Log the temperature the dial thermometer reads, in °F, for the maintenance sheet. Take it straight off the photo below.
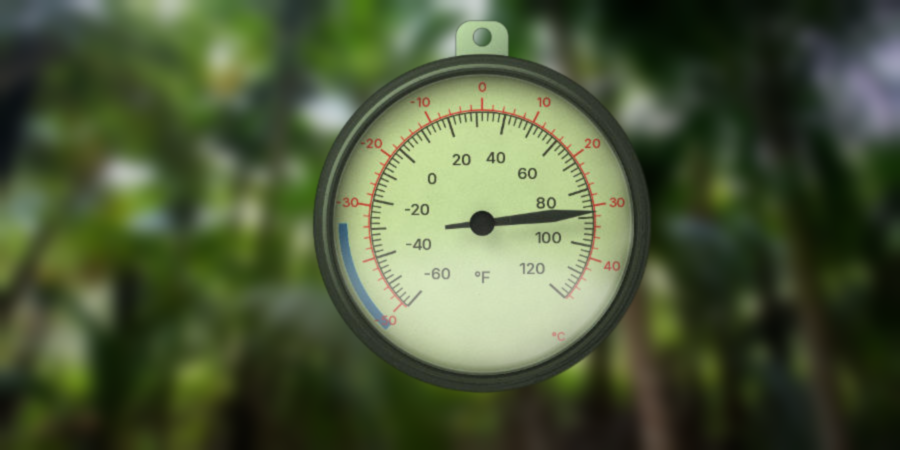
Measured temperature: 88 °F
